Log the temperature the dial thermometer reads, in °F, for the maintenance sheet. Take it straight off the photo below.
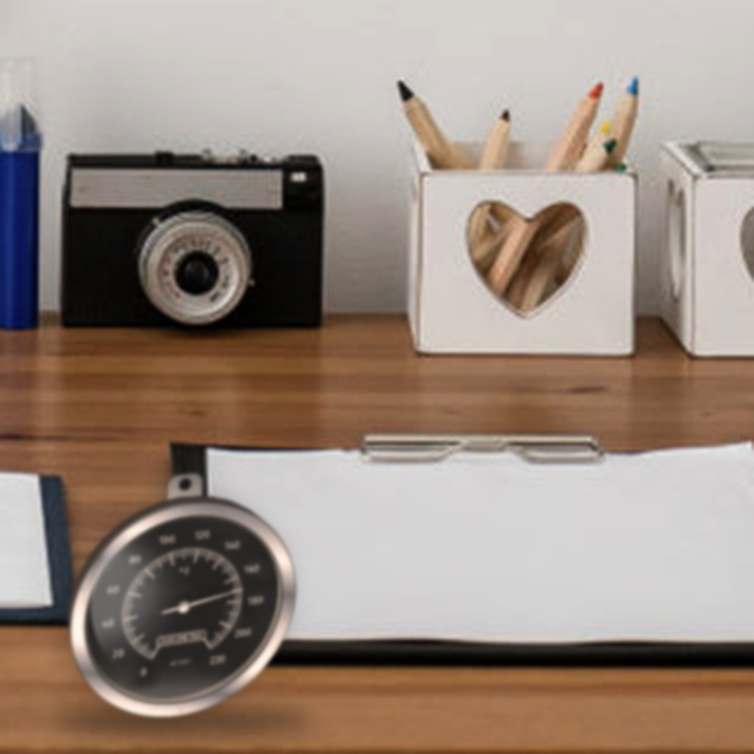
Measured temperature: 170 °F
